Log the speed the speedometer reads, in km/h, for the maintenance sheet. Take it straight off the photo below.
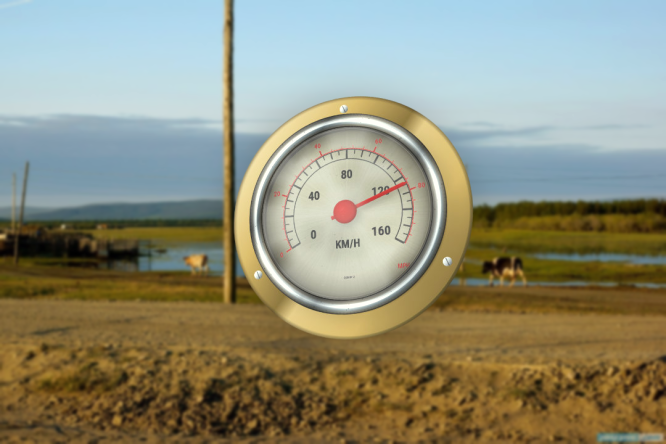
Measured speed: 125 km/h
